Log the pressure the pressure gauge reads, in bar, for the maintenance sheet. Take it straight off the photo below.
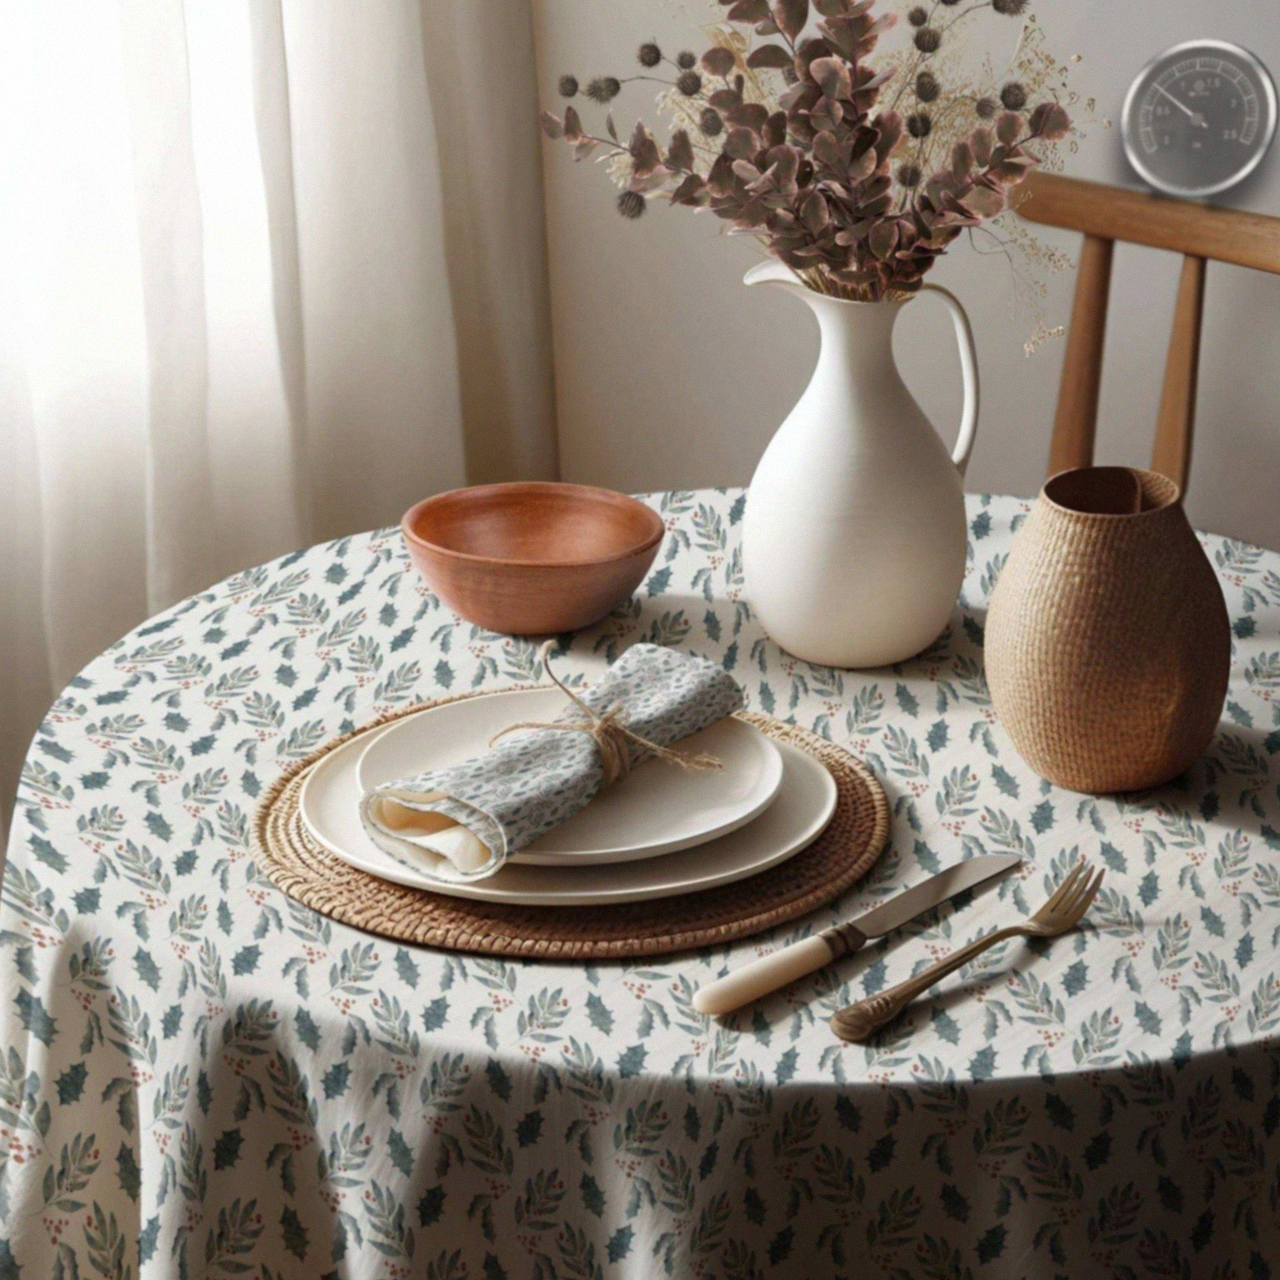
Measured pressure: 0.75 bar
